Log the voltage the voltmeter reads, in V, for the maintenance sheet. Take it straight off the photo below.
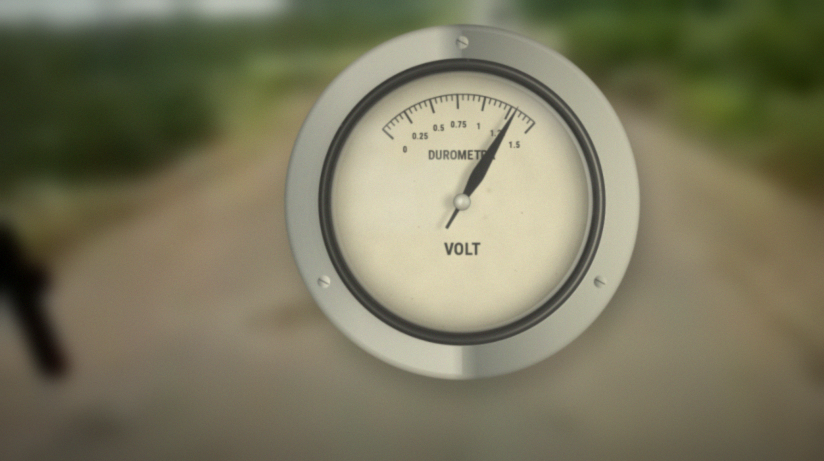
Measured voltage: 1.3 V
